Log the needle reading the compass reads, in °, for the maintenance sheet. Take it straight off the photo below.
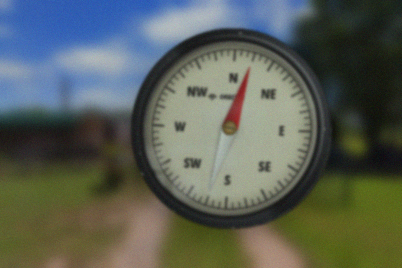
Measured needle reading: 15 °
